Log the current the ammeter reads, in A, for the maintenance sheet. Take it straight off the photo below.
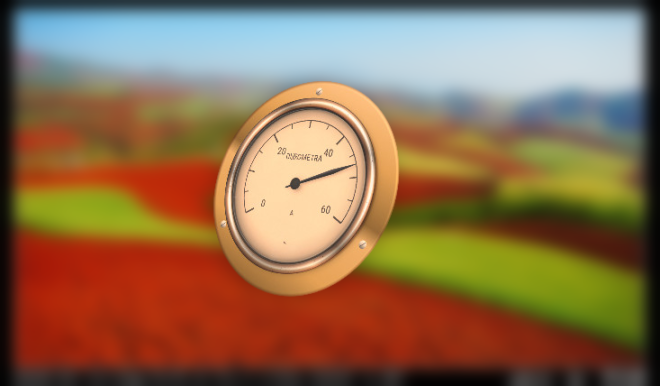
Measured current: 47.5 A
